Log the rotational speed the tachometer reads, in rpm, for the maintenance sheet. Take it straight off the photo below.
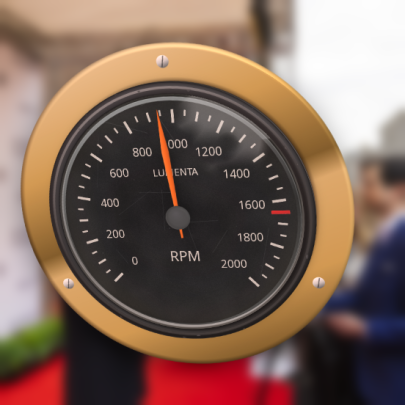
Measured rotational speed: 950 rpm
